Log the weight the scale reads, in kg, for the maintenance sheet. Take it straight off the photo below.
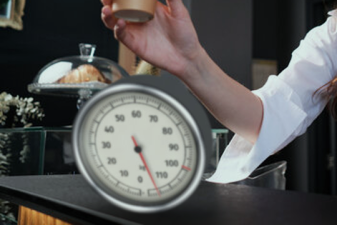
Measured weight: 115 kg
